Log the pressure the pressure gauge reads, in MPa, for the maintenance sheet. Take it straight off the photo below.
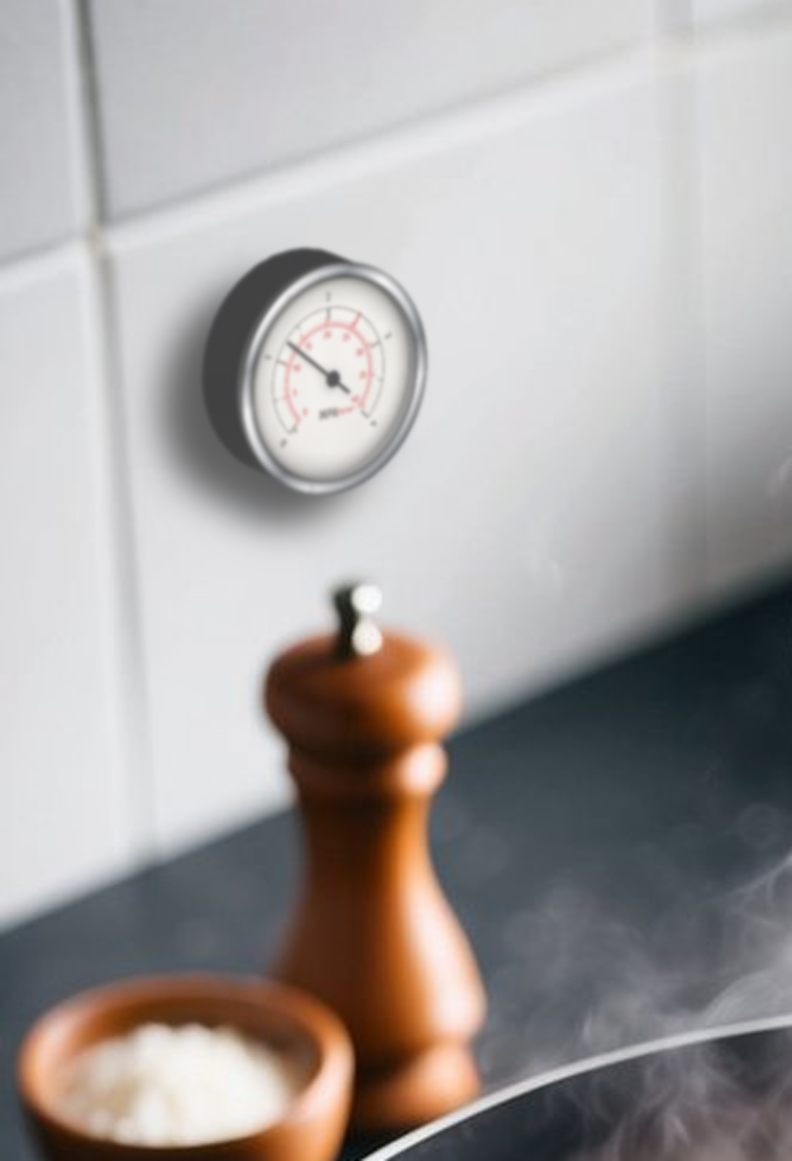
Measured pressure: 1.25 MPa
